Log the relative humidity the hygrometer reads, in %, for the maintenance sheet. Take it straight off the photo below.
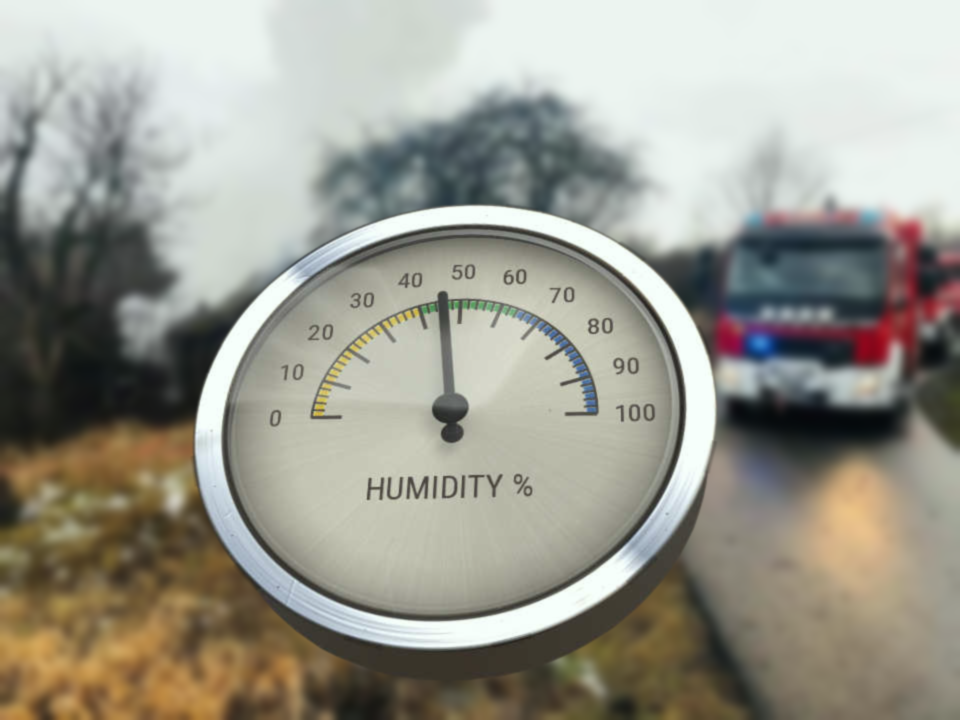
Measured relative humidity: 46 %
